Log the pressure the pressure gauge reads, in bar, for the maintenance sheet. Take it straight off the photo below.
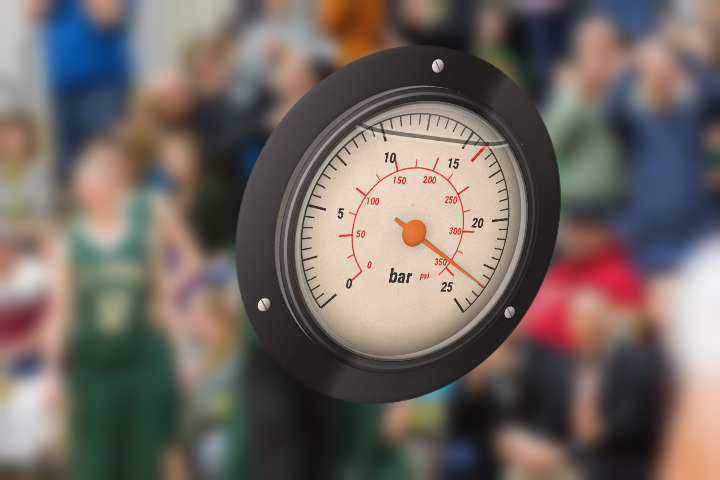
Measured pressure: 23.5 bar
